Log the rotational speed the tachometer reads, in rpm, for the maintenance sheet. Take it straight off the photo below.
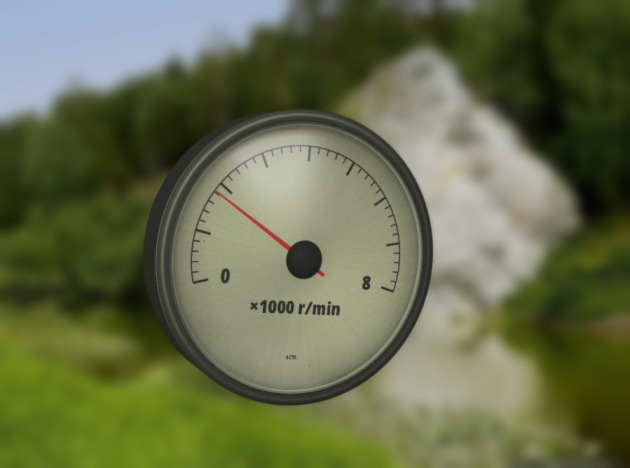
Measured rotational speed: 1800 rpm
